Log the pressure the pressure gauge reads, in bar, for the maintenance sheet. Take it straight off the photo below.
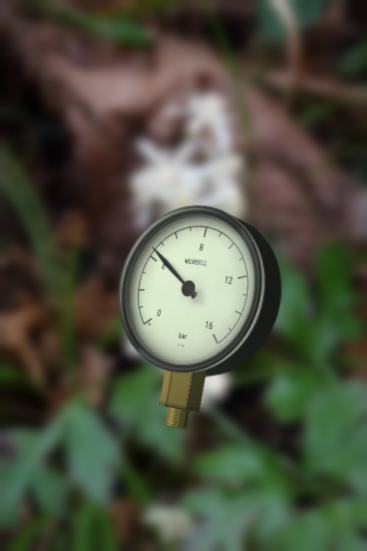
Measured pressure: 4.5 bar
